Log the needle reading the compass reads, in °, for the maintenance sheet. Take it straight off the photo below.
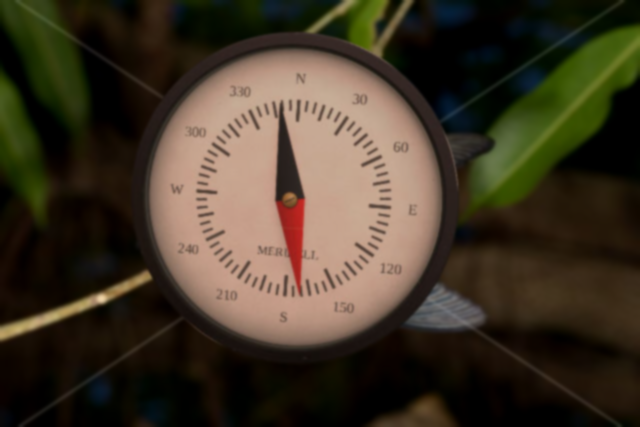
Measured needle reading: 170 °
